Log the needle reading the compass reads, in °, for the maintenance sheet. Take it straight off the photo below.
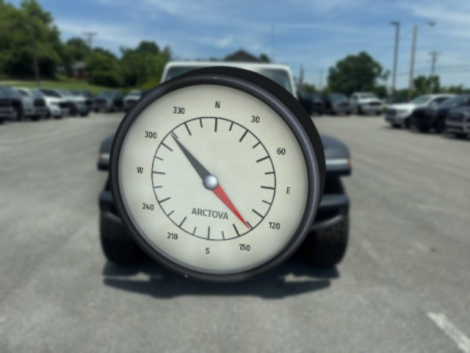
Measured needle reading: 135 °
